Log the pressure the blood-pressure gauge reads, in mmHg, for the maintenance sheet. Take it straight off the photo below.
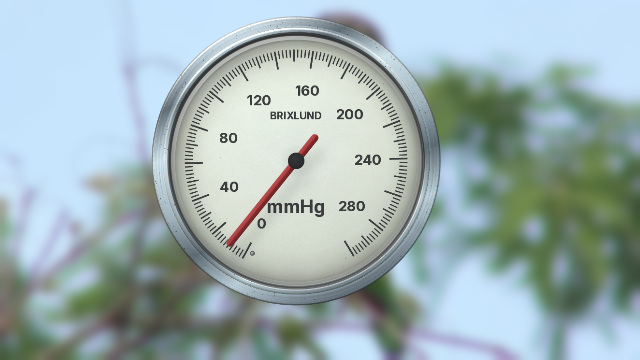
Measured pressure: 10 mmHg
